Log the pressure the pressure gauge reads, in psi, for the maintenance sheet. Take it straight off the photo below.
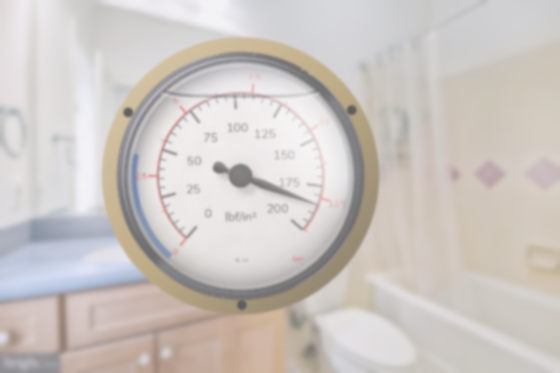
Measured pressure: 185 psi
